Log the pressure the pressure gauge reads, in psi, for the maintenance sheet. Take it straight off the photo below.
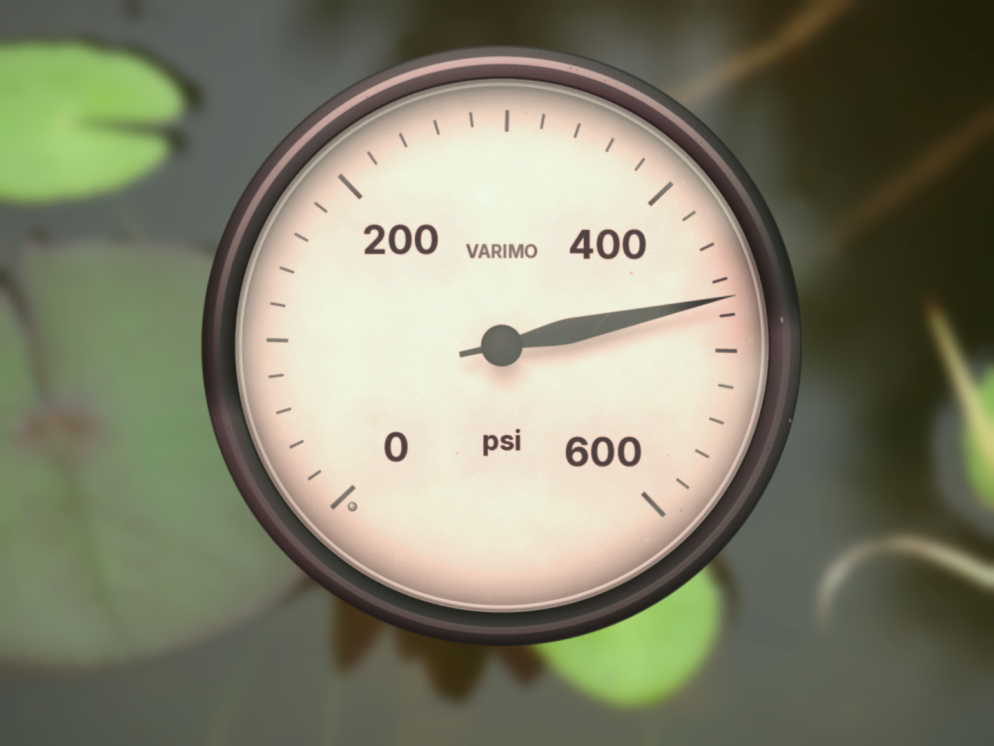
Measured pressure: 470 psi
